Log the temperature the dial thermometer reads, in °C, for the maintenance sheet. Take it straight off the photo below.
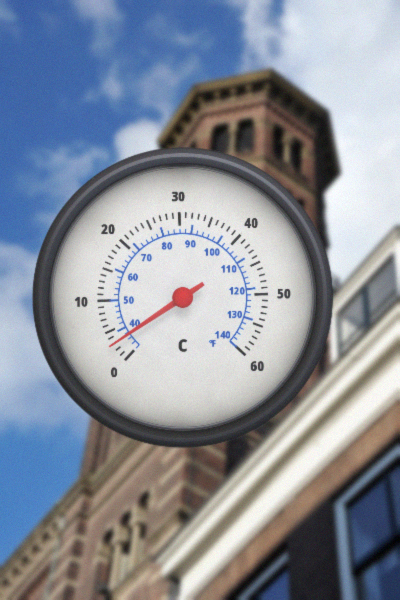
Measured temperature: 3 °C
